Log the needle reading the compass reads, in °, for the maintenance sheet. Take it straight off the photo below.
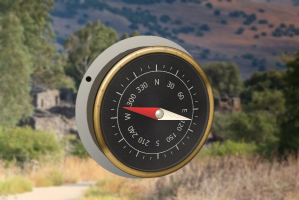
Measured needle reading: 285 °
